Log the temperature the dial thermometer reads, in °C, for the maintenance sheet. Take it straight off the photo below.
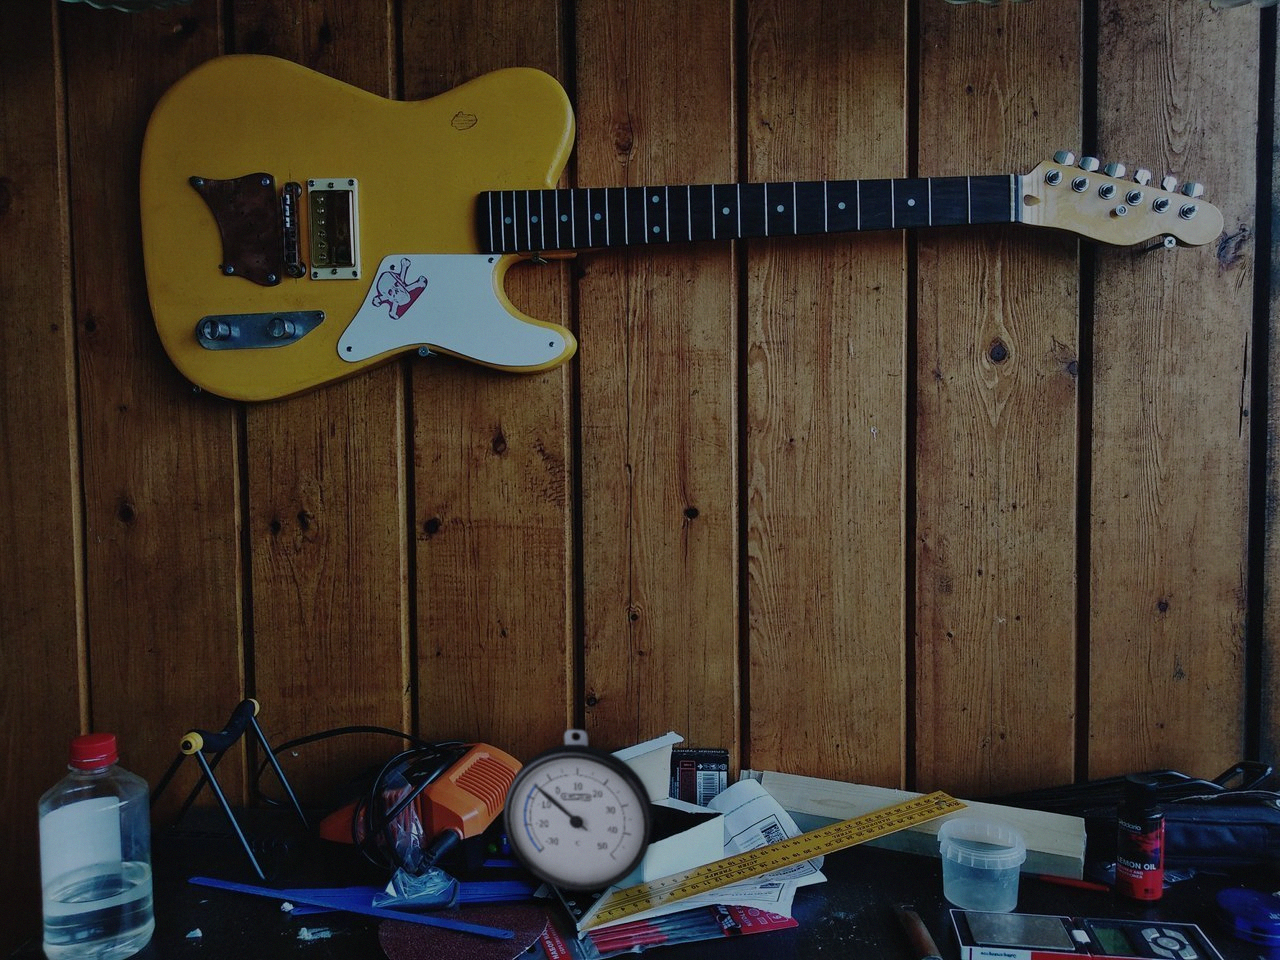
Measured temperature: -5 °C
